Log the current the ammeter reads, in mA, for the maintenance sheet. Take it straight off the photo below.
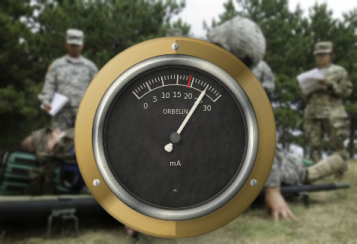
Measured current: 25 mA
